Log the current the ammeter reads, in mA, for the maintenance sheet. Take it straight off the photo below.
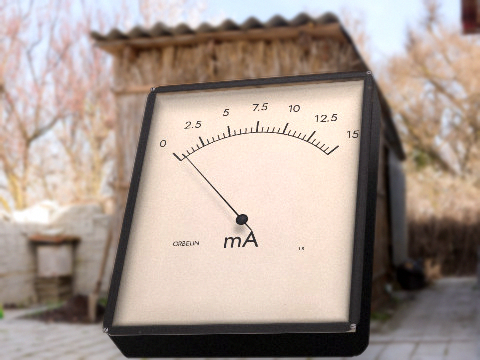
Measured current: 0.5 mA
